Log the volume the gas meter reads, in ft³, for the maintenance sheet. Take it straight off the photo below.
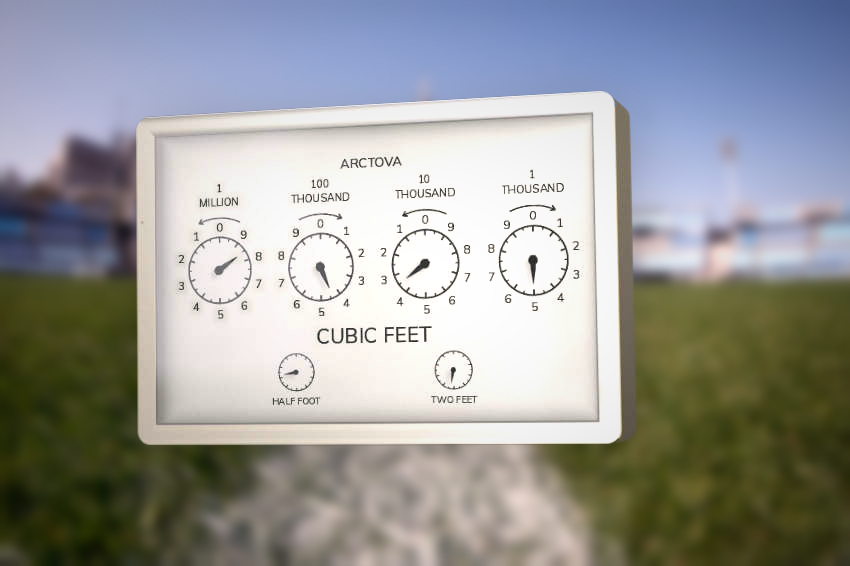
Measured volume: 843500 ft³
